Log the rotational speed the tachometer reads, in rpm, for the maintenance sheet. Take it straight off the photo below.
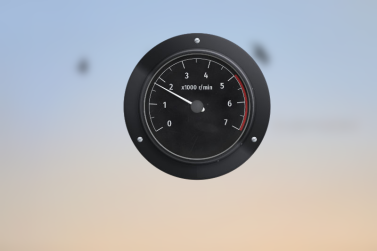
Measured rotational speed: 1750 rpm
